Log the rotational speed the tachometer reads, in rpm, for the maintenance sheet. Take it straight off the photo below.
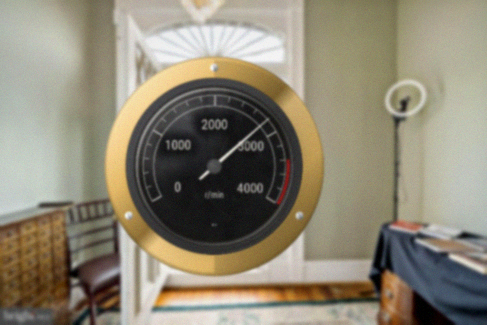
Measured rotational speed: 2800 rpm
